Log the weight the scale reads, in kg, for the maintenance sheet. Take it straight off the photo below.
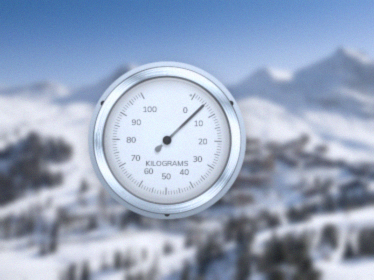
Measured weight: 5 kg
